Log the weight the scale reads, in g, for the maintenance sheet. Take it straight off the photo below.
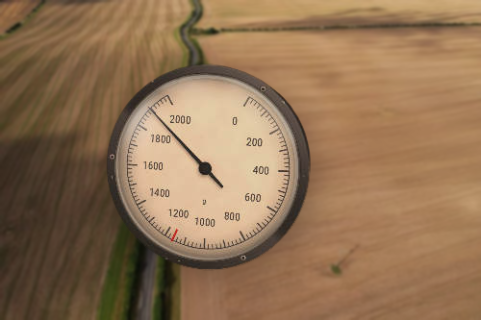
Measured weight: 1900 g
